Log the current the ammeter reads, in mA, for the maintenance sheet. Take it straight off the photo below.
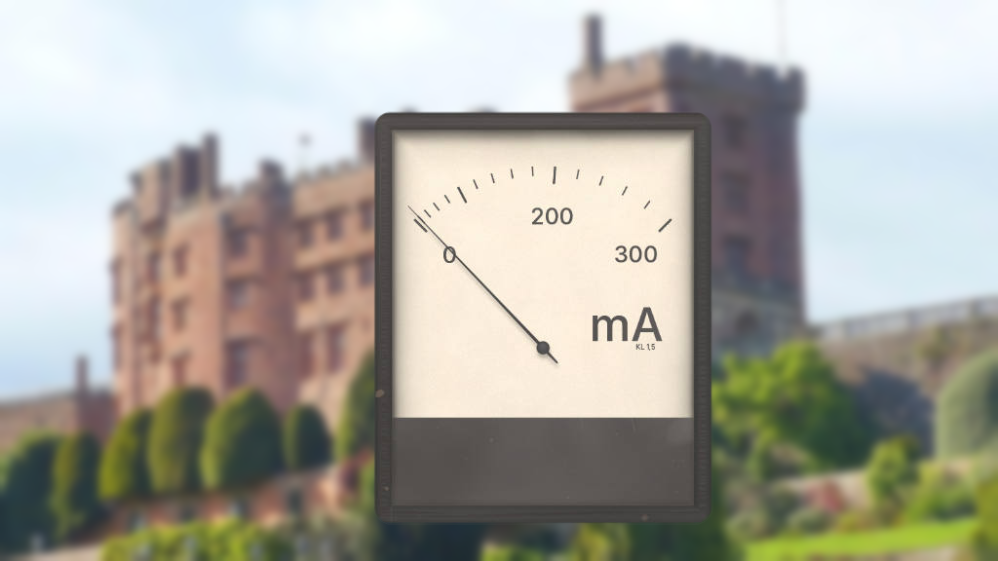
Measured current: 20 mA
